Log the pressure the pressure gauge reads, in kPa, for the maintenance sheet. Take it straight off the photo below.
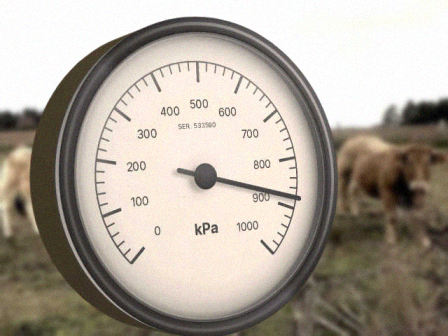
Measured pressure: 880 kPa
